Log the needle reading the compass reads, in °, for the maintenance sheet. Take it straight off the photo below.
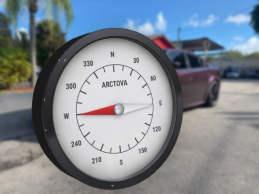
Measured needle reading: 270 °
